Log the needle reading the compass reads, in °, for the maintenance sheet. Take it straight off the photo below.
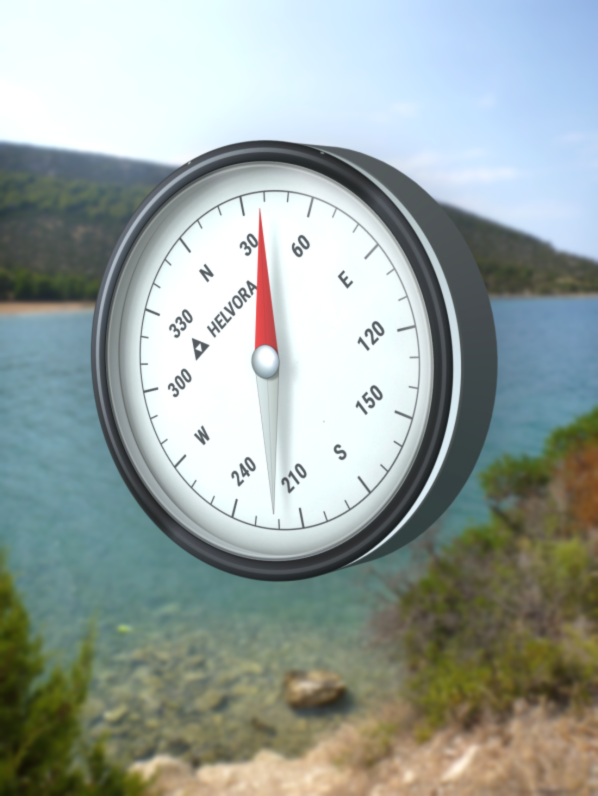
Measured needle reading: 40 °
